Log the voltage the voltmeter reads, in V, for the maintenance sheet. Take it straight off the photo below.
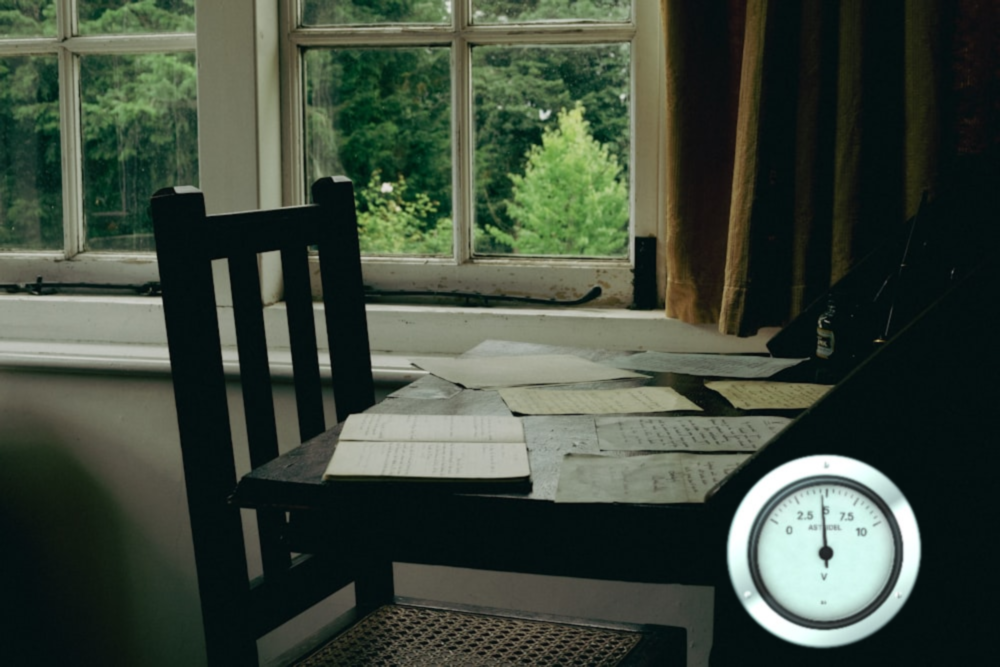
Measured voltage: 4.5 V
